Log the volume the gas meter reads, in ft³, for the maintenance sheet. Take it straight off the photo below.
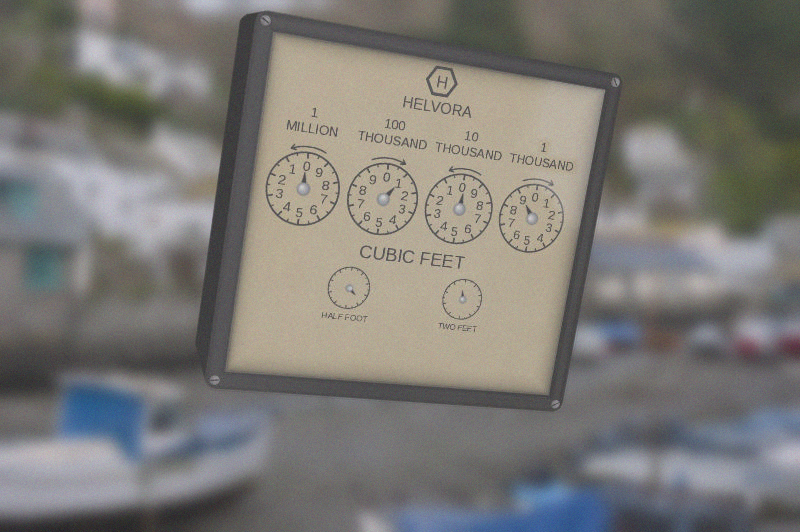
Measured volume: 9900 ft³
